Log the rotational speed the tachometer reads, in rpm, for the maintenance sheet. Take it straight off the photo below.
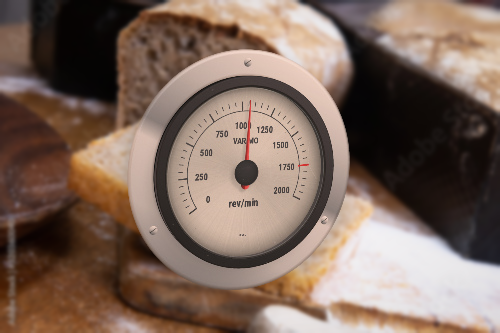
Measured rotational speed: 1050 rpm
